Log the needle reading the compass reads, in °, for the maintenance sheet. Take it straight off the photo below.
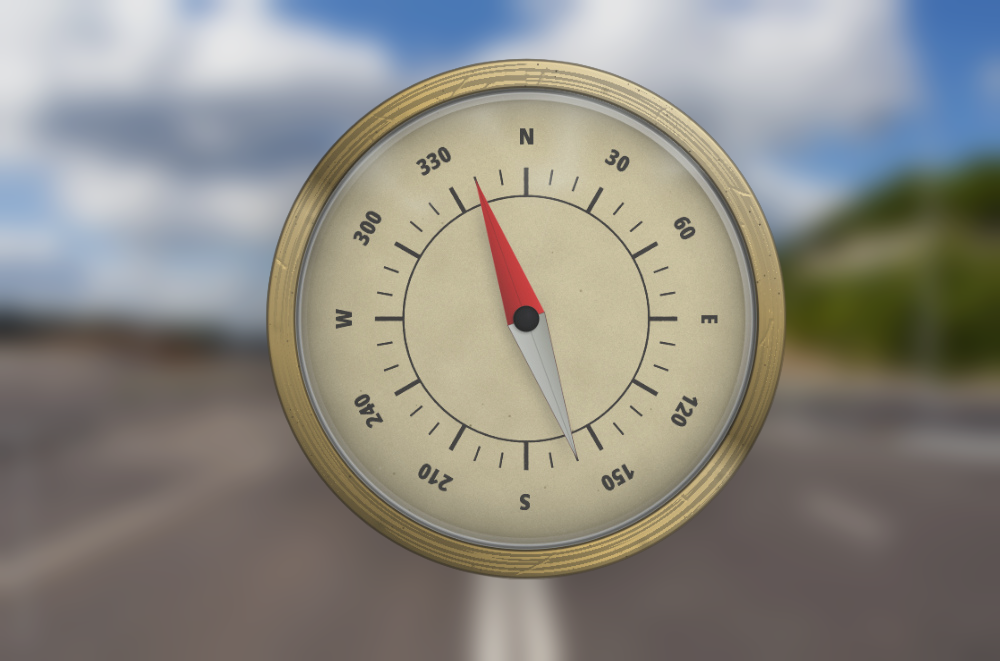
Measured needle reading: 340 °
